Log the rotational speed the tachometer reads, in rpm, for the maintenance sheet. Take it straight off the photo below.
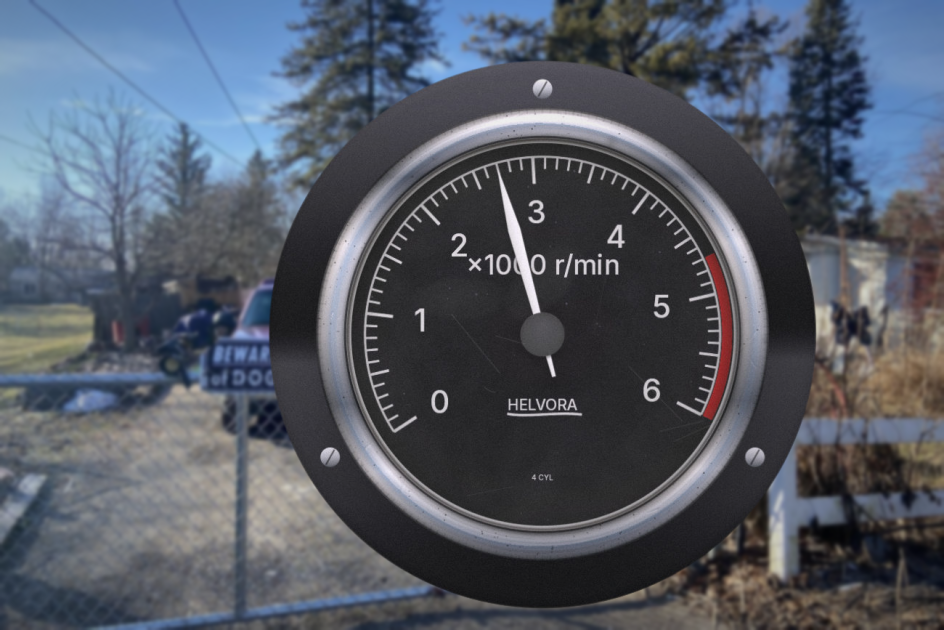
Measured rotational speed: 2700 rpm
